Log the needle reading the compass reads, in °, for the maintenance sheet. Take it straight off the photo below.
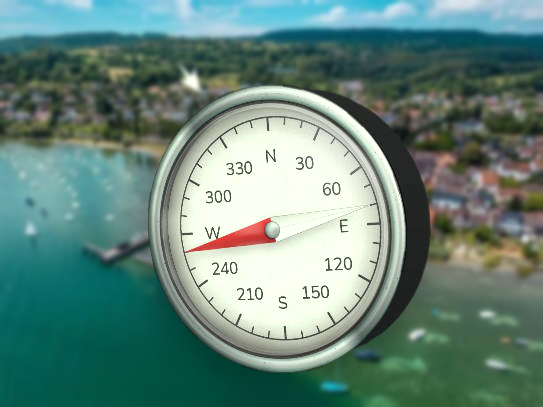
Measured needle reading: 260 °
